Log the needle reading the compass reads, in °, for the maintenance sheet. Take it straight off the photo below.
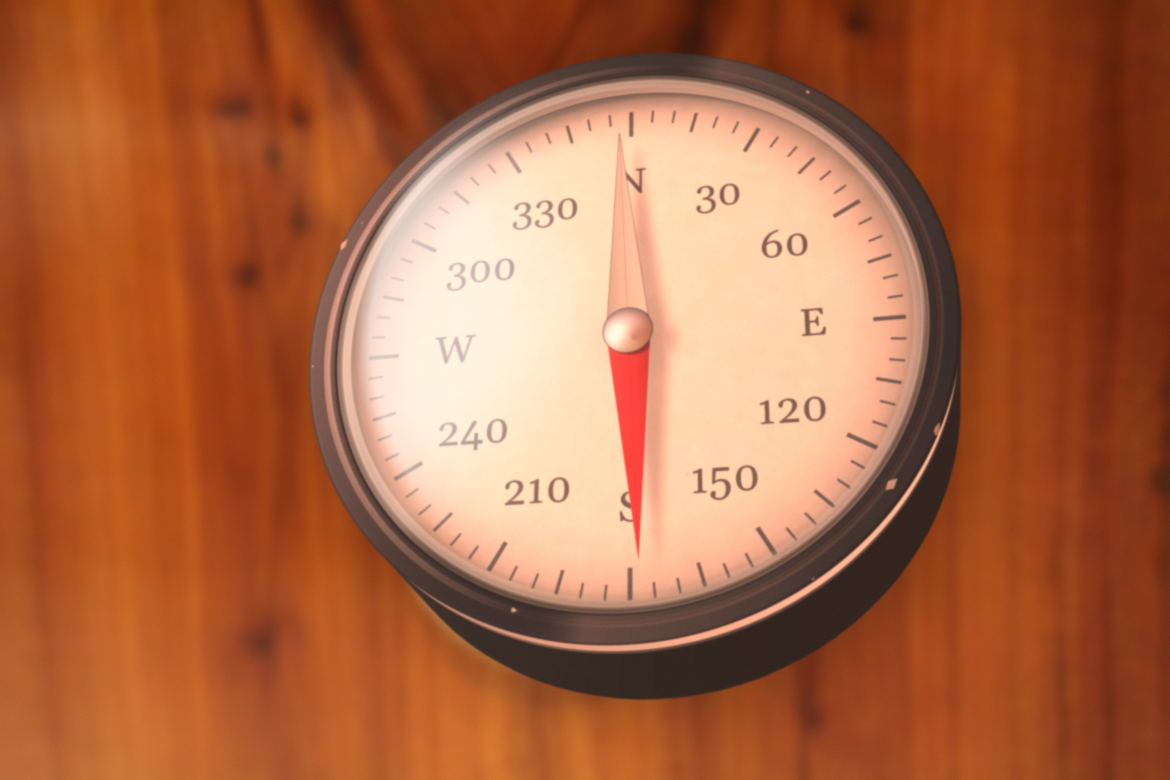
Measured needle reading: 177.5 °
